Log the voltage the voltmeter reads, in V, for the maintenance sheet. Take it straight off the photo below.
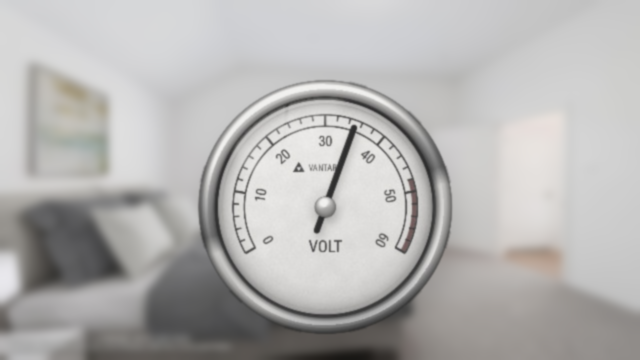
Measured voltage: 35 V
